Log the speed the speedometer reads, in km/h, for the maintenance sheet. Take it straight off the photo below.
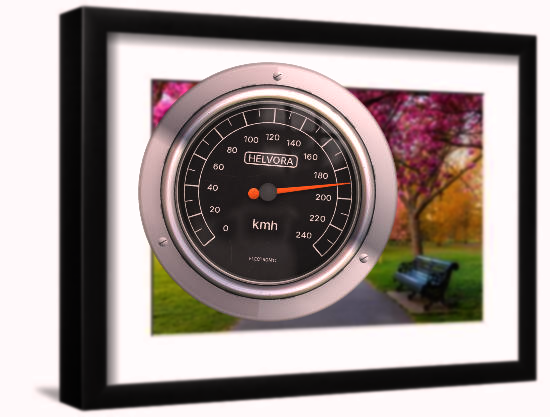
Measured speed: 190 km/h
